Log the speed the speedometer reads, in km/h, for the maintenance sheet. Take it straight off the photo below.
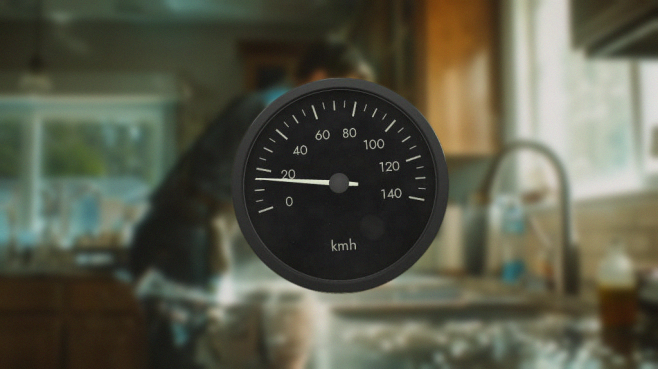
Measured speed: 15 km/h
